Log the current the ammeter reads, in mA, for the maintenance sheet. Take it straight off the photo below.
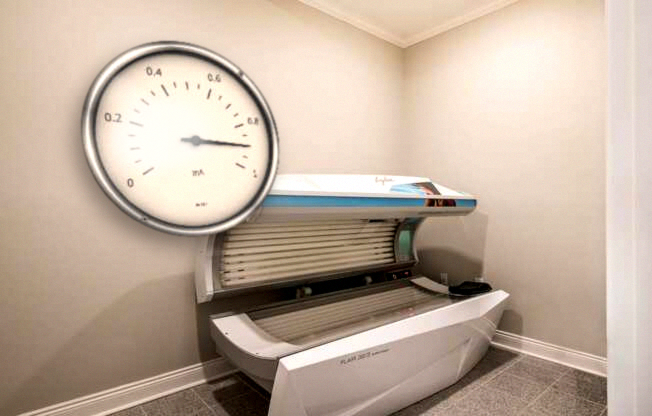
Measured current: 0.9 mA
